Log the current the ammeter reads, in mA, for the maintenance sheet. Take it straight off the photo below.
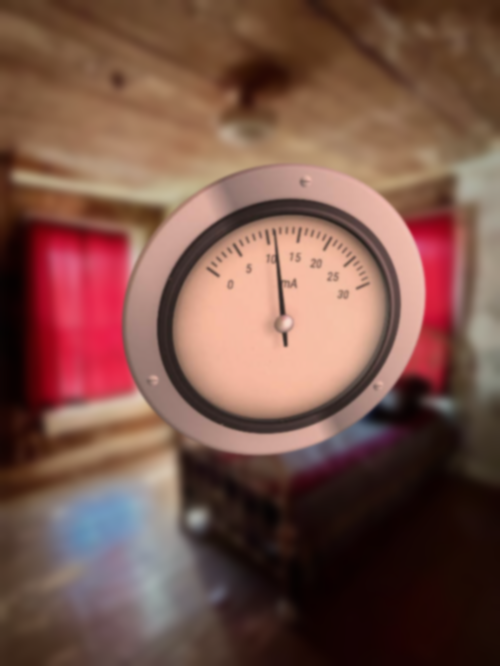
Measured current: 11 mA
